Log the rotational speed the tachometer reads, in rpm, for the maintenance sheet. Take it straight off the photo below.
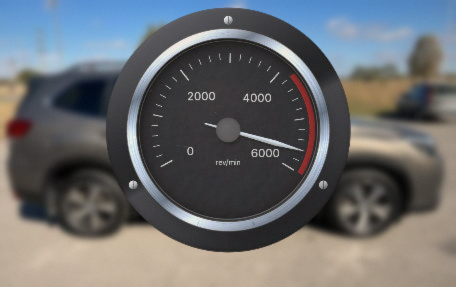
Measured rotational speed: 5600 rpm
